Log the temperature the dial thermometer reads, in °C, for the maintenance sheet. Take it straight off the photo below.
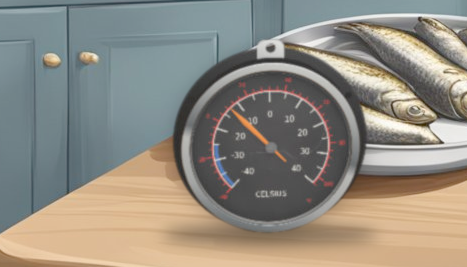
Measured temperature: -12.5 °C
